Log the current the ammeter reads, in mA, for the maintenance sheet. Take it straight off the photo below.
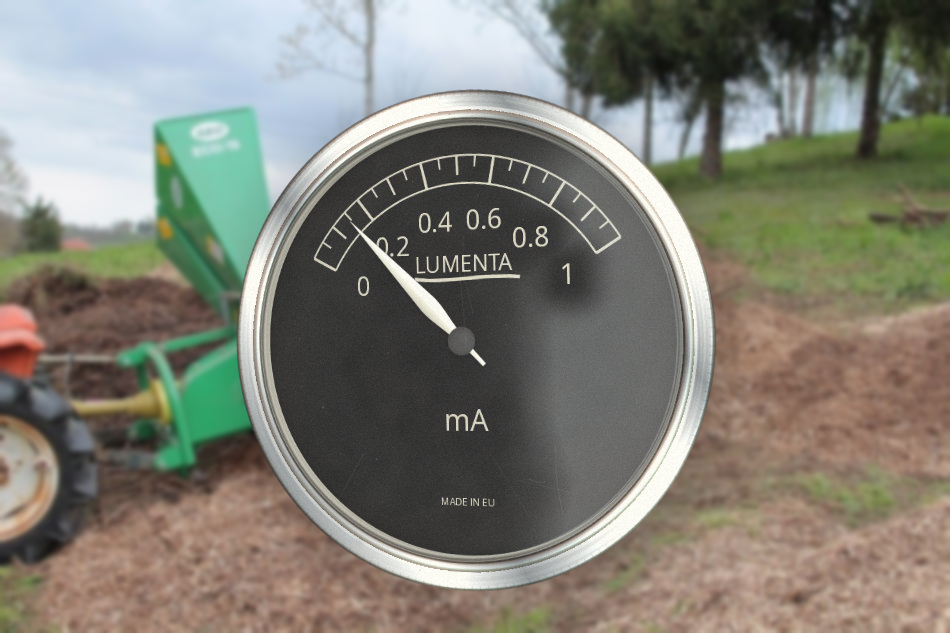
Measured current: 0.15 mA
